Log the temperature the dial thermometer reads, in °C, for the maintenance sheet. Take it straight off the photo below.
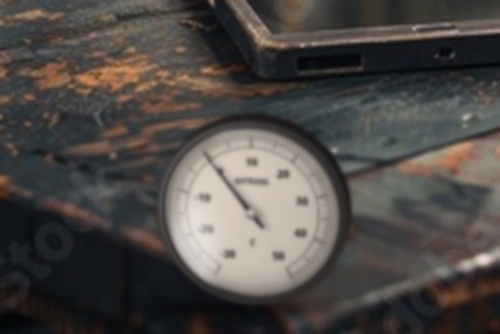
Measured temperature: 0 °C
